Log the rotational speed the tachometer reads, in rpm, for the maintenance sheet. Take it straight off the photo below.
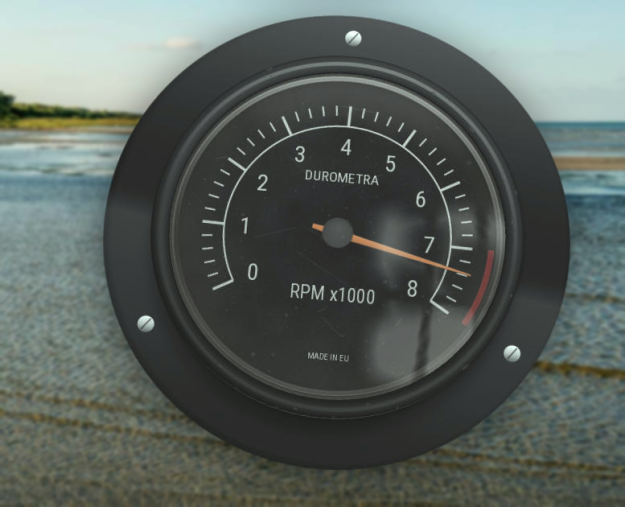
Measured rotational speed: 7400 rpm
